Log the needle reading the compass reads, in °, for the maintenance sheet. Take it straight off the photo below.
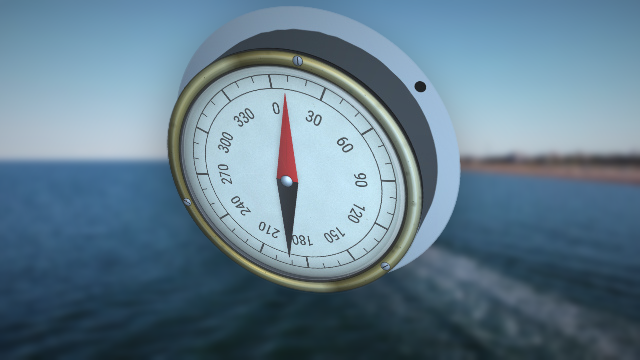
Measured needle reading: 10 °
